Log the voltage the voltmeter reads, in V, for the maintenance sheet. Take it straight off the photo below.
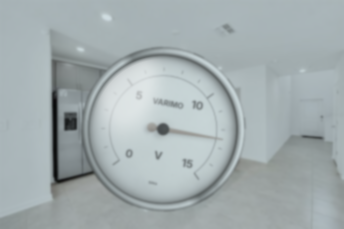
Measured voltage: 12.5 V
